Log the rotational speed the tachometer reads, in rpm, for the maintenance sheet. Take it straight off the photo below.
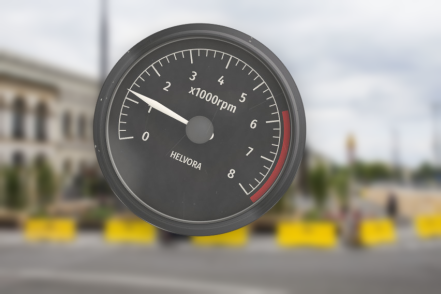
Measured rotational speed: 1200 rpm
